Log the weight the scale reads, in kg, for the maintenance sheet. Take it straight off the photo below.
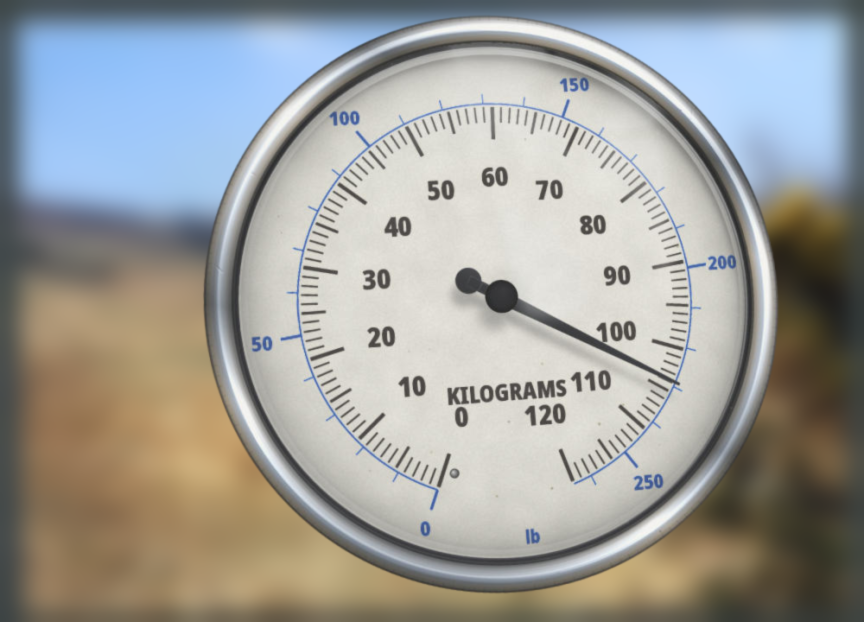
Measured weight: 104 kg
